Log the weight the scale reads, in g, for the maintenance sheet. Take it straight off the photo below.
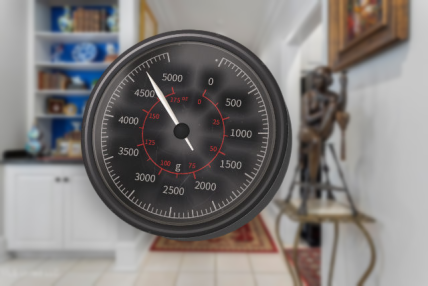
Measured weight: 4700 g
